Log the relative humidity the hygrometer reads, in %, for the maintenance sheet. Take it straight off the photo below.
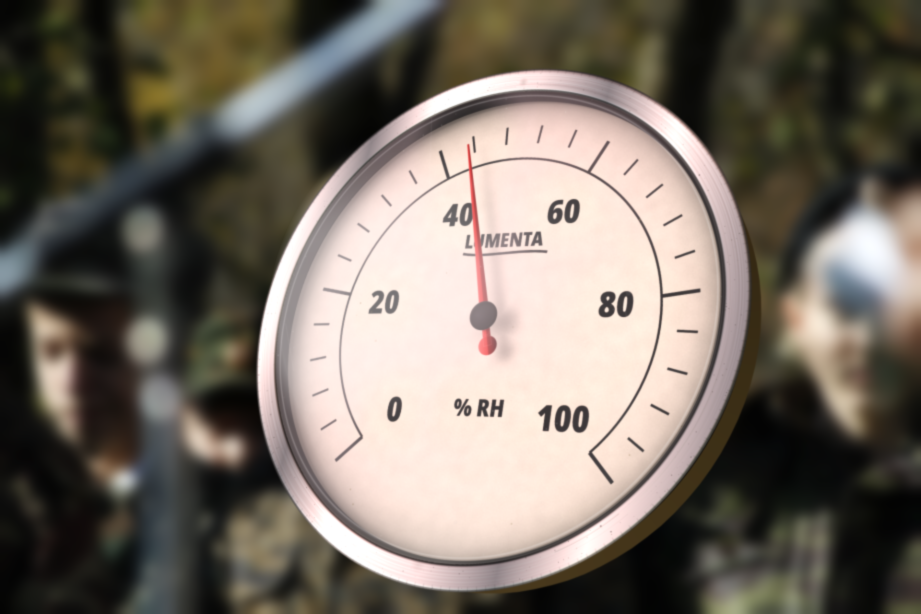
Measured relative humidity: 44 %
